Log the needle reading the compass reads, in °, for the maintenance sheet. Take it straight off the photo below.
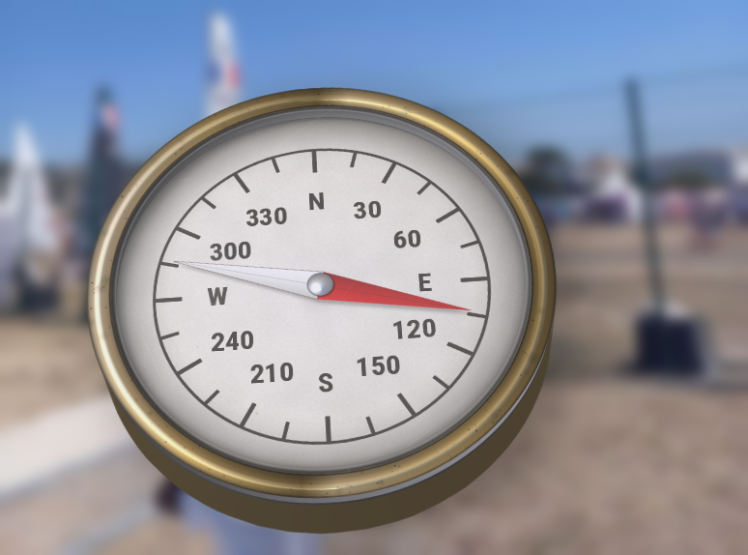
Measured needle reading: 105 °
